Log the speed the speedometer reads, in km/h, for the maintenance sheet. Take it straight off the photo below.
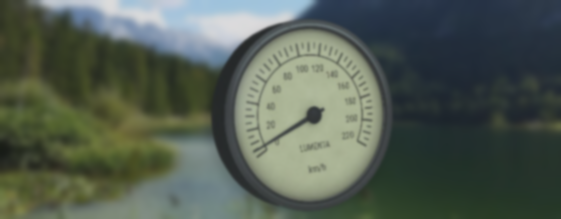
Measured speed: 5 km/h
